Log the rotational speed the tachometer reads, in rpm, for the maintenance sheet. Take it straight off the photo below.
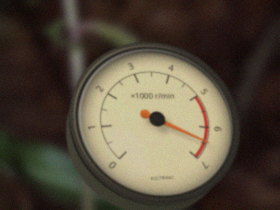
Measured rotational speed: 6500 rpm
